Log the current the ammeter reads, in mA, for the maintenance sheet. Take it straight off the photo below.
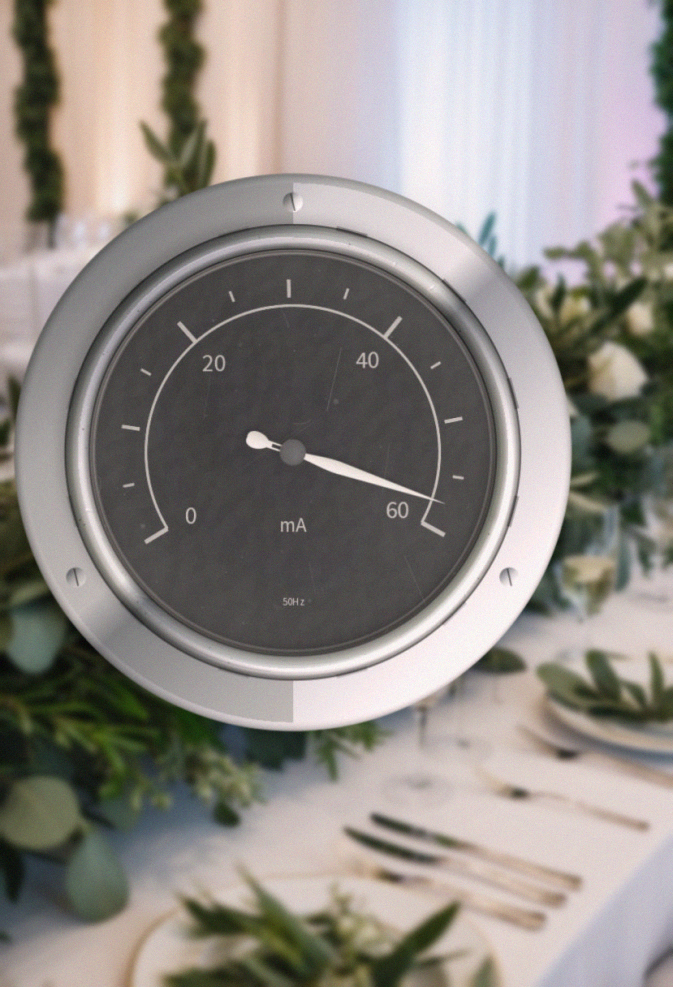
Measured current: 57.5 mA
